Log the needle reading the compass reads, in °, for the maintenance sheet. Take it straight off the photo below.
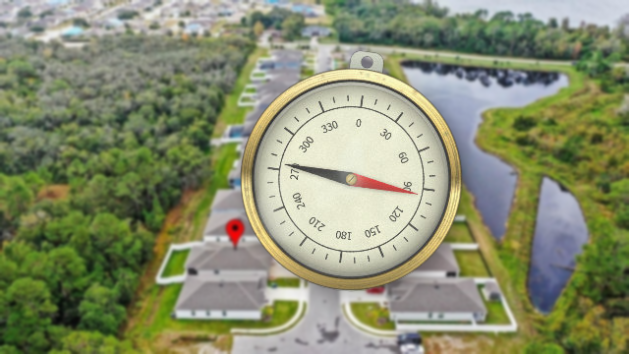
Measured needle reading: 95 °
